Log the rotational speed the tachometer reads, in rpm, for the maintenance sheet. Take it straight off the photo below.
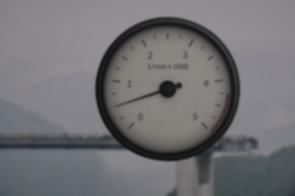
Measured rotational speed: 500 rpm
